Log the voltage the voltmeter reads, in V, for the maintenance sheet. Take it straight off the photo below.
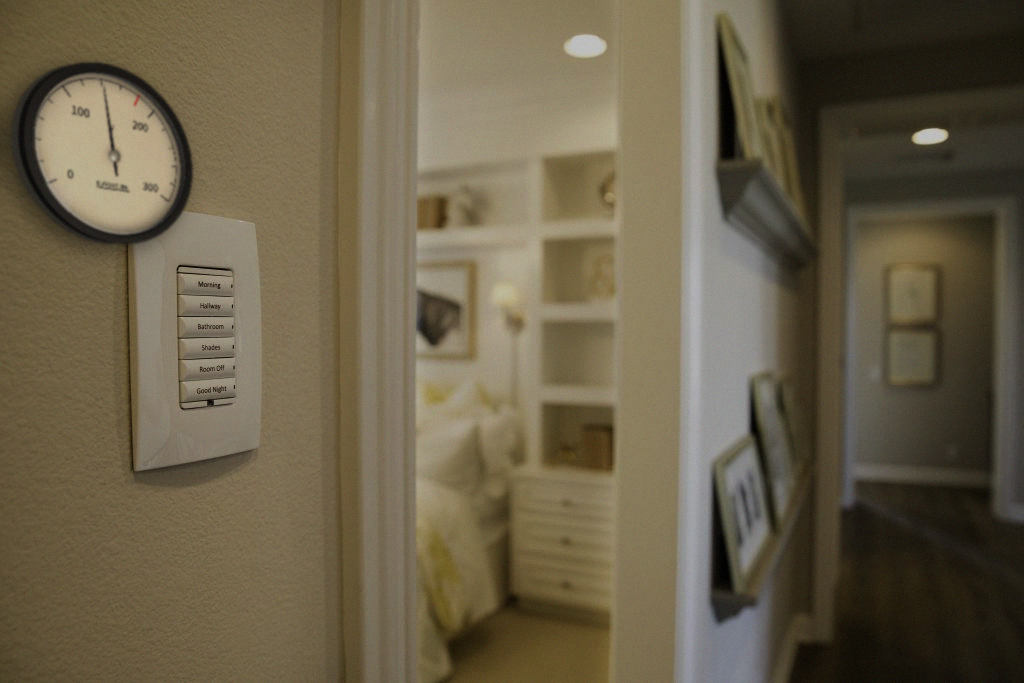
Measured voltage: 140 V
